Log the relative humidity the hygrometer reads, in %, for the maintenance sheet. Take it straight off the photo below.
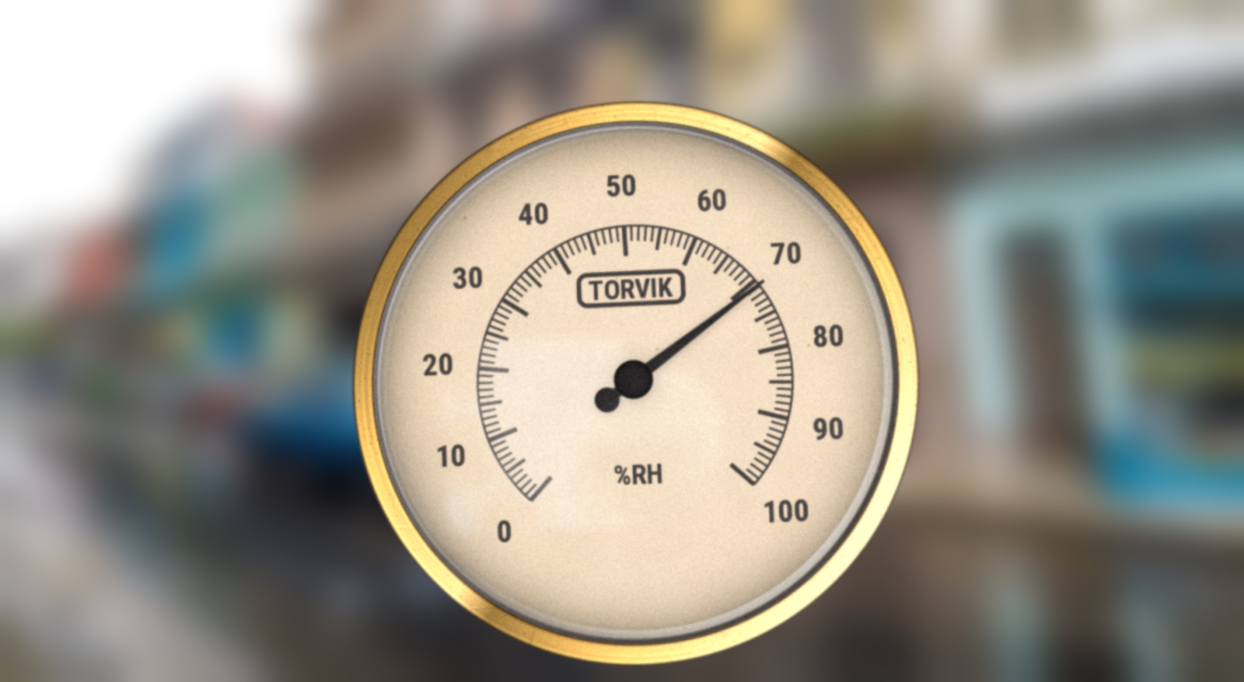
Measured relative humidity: 71 %
